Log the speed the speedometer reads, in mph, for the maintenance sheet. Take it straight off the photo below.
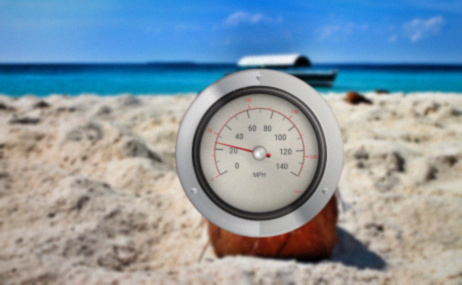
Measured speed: 25 mph
